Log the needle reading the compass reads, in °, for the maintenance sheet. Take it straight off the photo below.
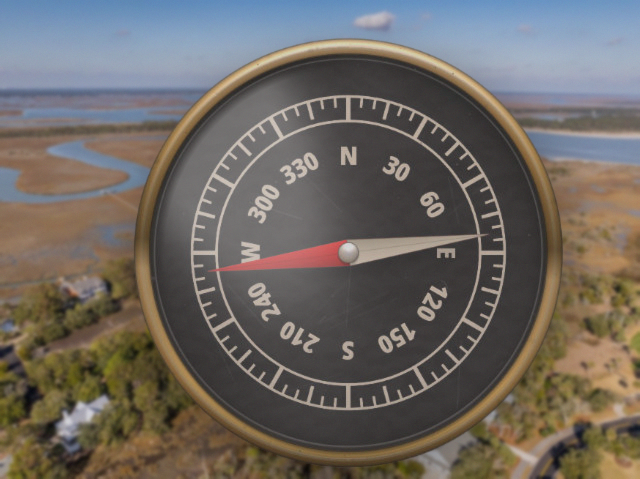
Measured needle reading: 262.5 °
